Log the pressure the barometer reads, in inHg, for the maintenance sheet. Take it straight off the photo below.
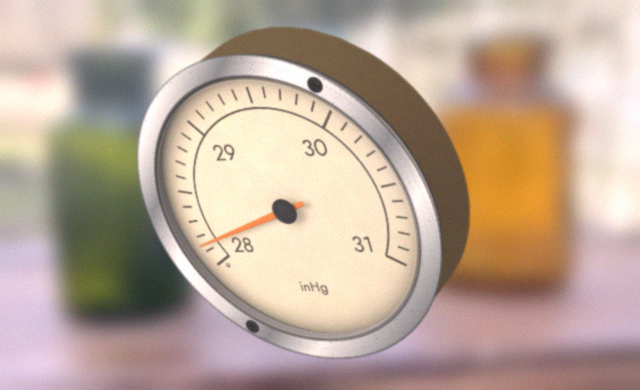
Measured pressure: 28.15 inHg
